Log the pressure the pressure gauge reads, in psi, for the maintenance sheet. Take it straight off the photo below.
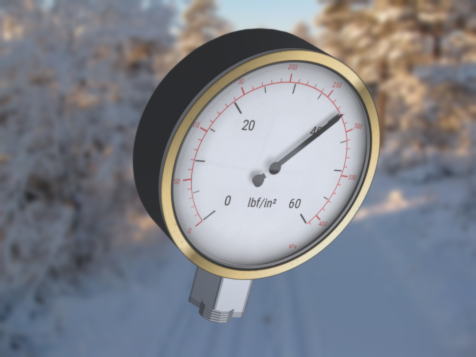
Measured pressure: 40 psi
